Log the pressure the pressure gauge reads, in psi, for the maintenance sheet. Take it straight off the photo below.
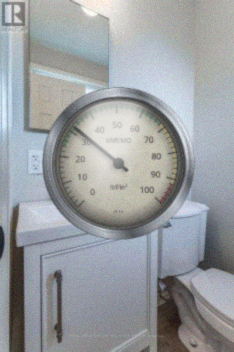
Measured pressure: 32 psi
